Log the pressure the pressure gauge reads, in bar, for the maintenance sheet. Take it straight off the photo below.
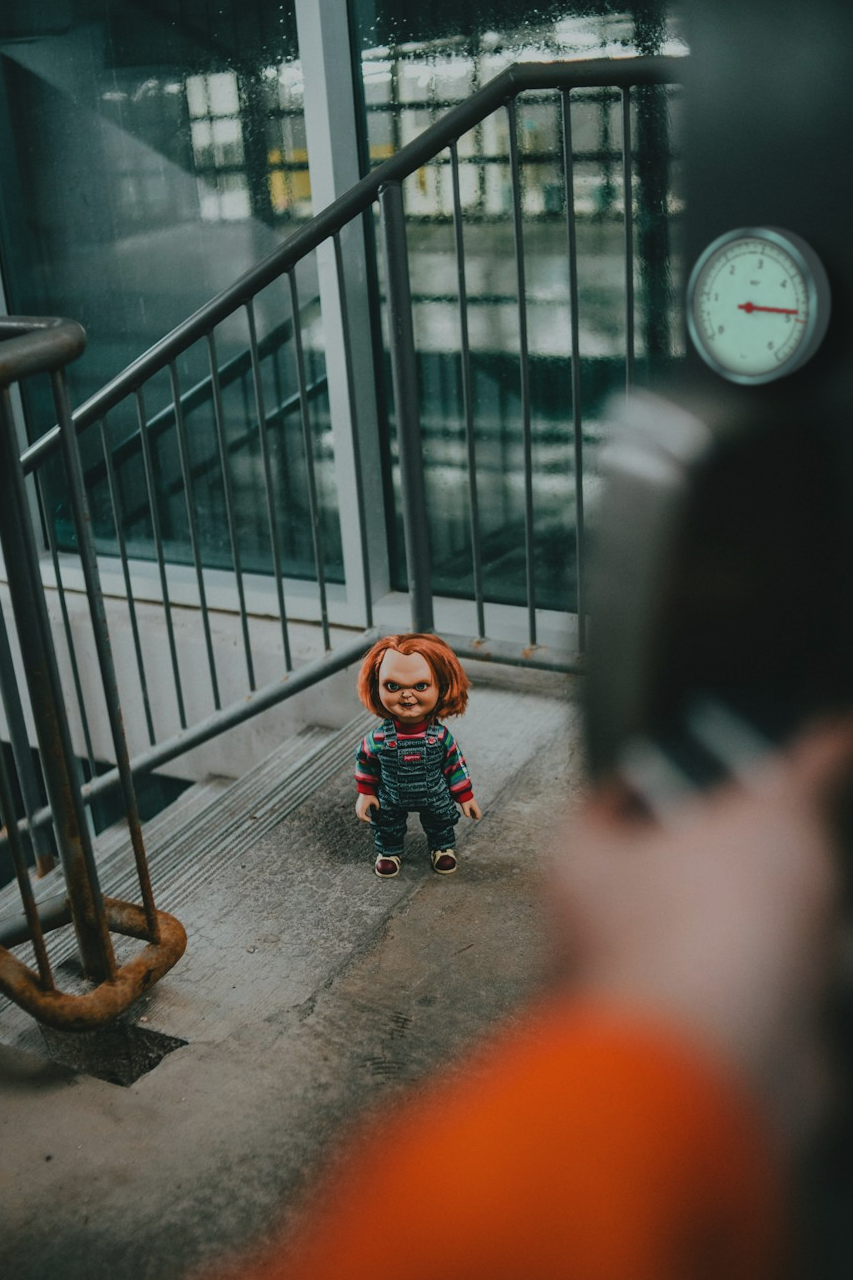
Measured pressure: 4.8 bar
